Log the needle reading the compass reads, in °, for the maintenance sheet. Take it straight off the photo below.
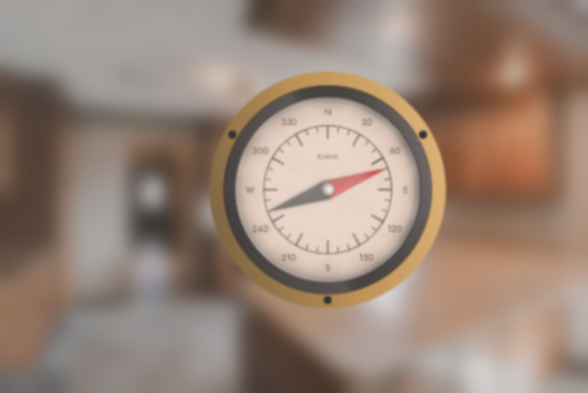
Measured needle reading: 70 °
